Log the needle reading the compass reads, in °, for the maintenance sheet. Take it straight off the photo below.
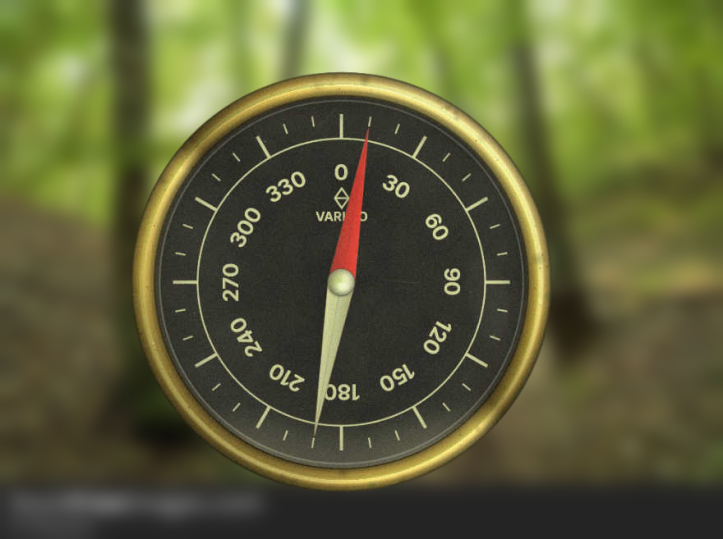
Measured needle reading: 10 °
